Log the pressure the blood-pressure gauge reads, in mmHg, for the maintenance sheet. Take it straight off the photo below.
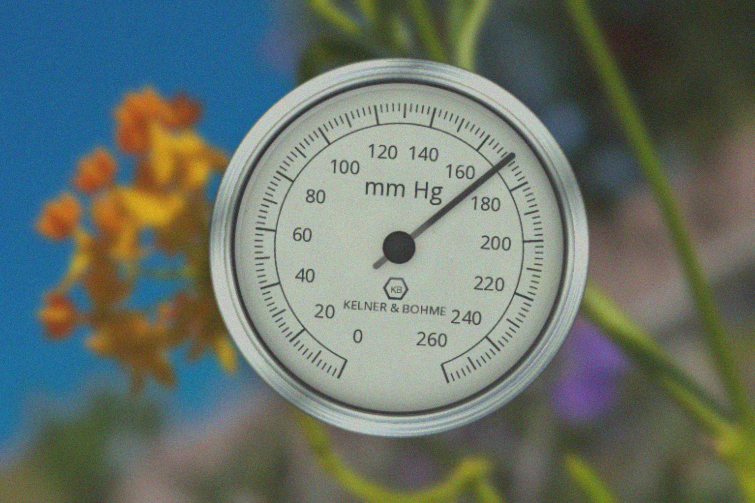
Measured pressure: 170 mmHg
